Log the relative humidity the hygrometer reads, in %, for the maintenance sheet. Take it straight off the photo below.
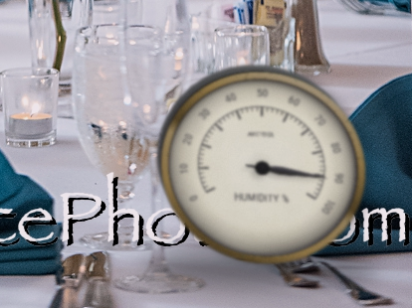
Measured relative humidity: 90 %
